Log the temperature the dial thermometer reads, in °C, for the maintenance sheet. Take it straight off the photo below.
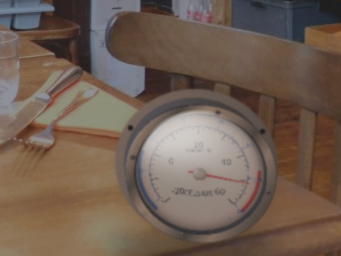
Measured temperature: 50 °C
